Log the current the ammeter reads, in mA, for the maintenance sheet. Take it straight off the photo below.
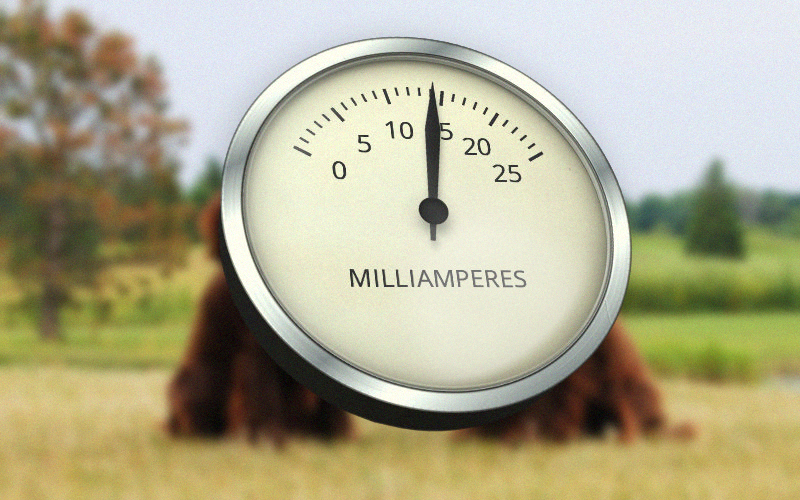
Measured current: 14 mA
